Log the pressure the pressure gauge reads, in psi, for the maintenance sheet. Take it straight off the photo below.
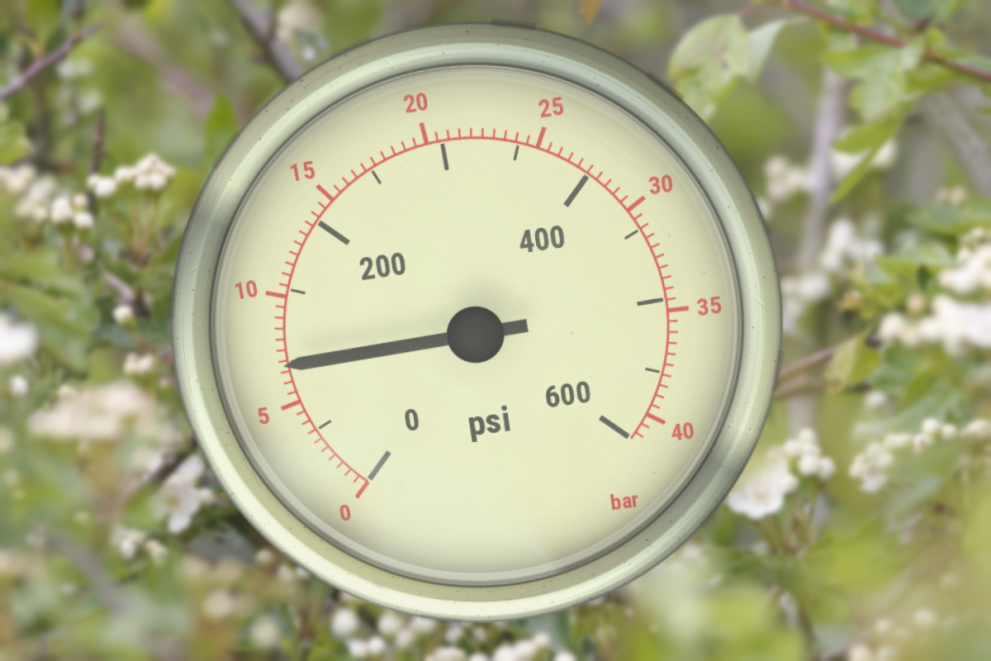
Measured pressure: 100 psi
